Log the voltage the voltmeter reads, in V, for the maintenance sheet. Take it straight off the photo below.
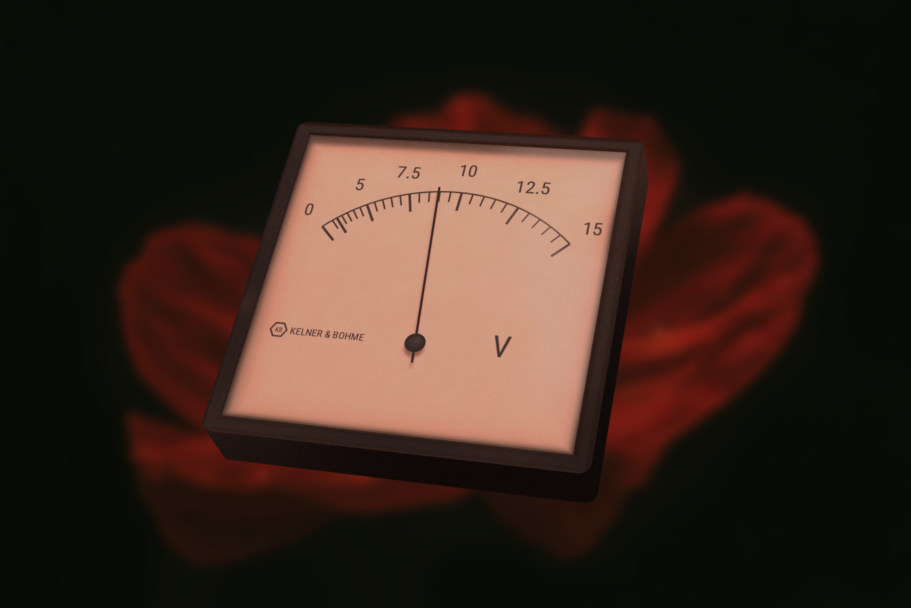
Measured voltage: 9 V
